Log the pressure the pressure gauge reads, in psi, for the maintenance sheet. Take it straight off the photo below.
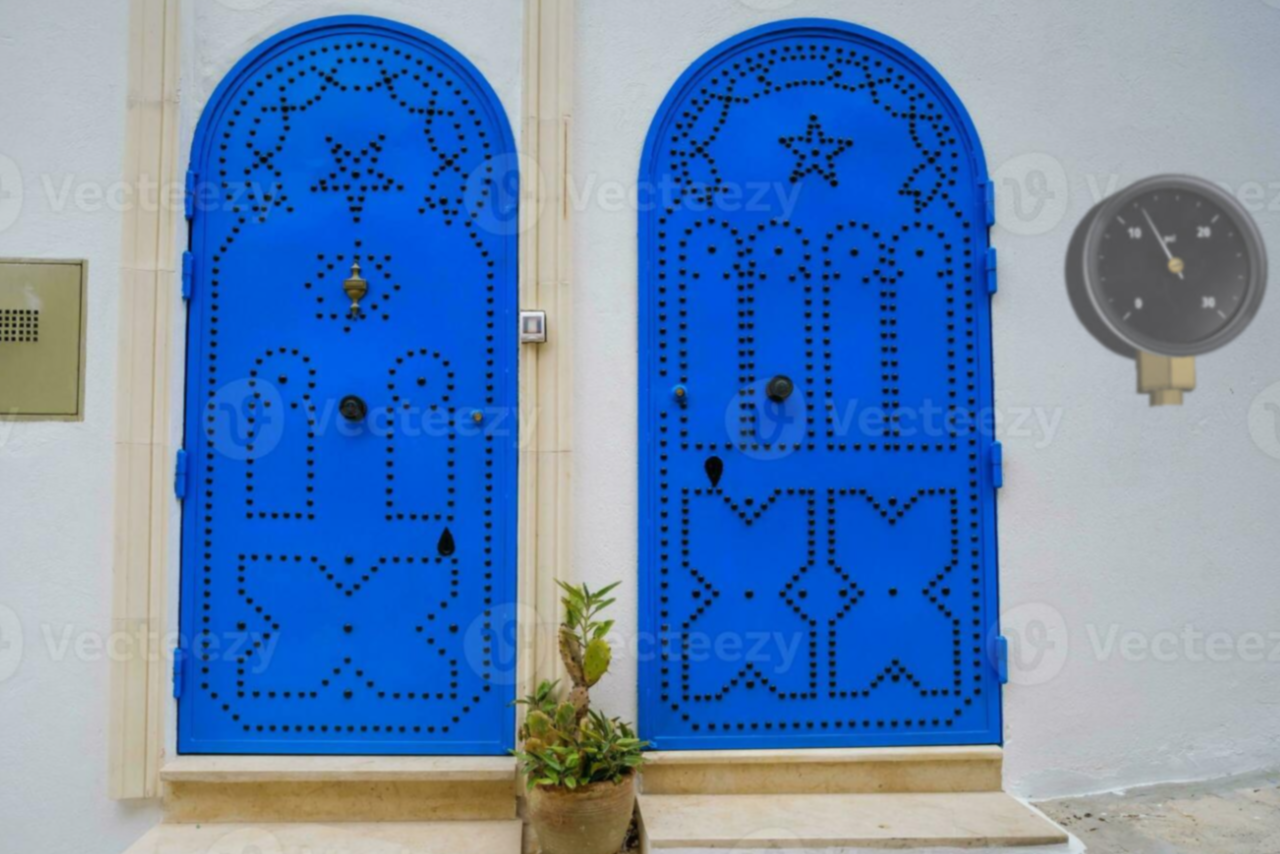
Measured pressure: 12 psi
